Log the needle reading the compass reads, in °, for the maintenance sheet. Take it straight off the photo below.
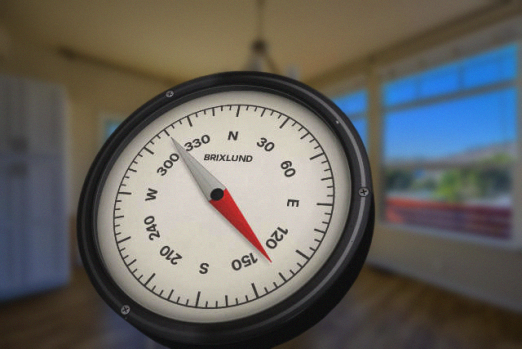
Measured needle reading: 135 °
